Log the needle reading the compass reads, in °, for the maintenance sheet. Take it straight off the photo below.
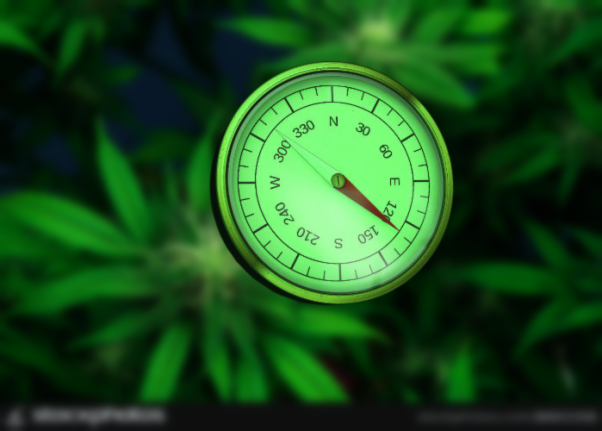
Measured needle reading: 130 °
